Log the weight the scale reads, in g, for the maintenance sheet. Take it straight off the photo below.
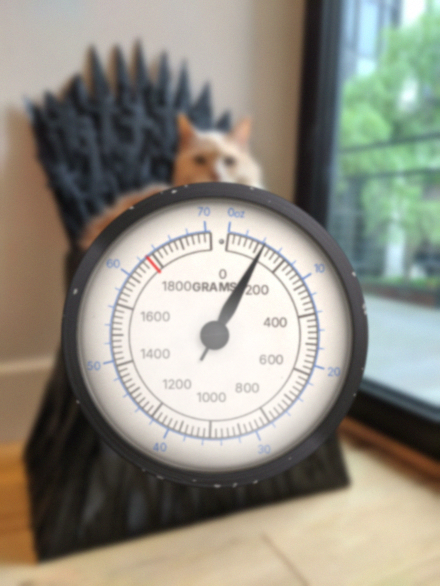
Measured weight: 120 g
